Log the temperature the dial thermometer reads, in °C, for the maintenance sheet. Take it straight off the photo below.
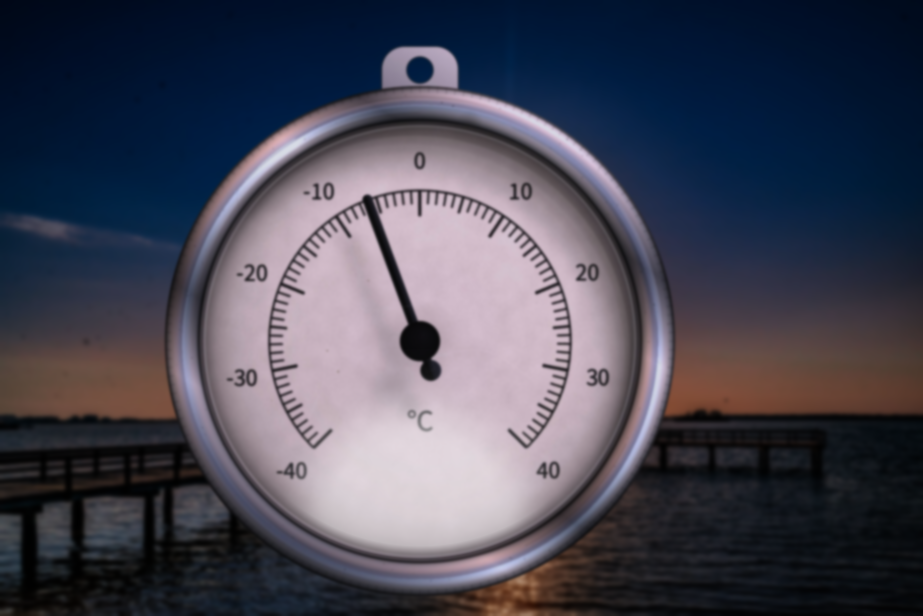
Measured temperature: -6 °C
